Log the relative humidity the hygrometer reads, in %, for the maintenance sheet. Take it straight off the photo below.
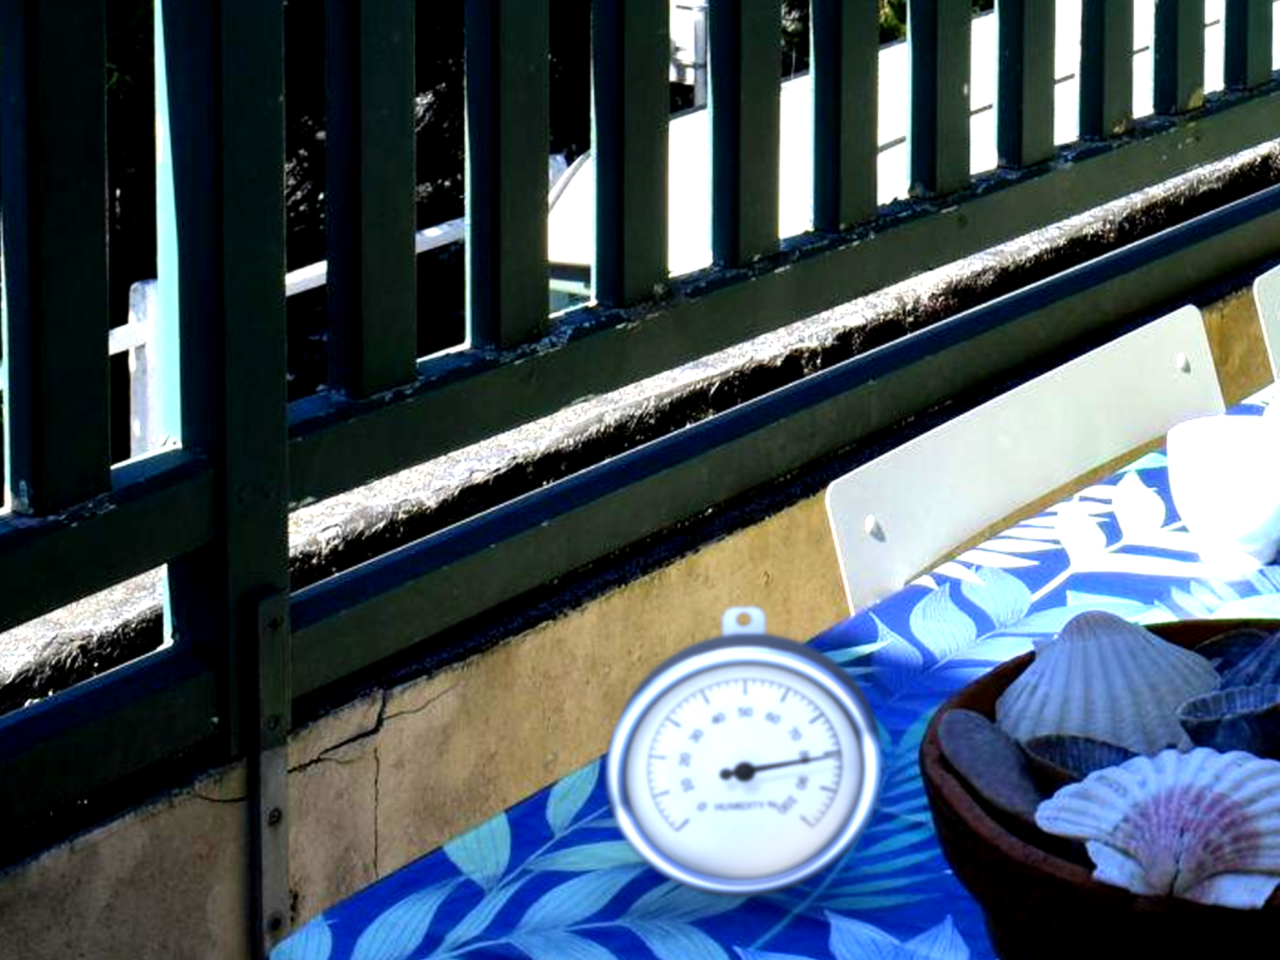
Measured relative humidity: 80 %
